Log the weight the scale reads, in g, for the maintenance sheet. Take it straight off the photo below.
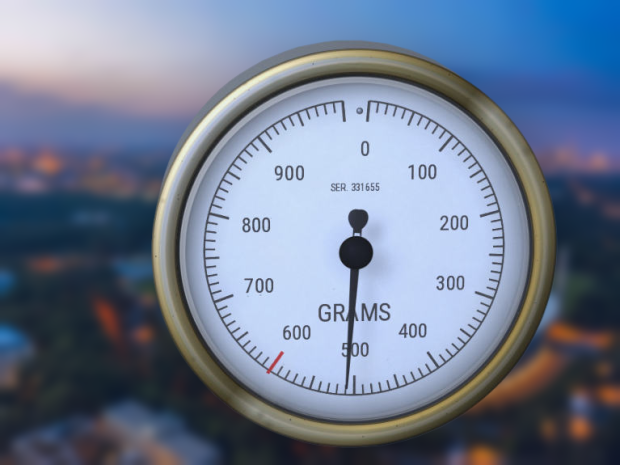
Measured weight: 510 g
